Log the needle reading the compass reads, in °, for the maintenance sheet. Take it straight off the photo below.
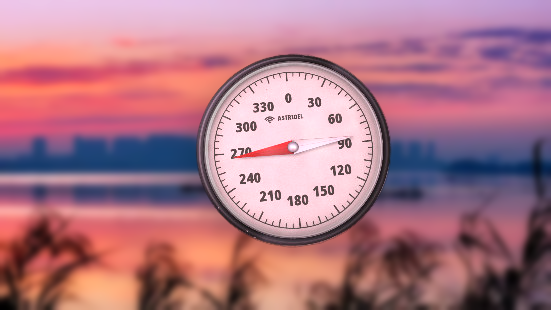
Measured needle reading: 265 °
